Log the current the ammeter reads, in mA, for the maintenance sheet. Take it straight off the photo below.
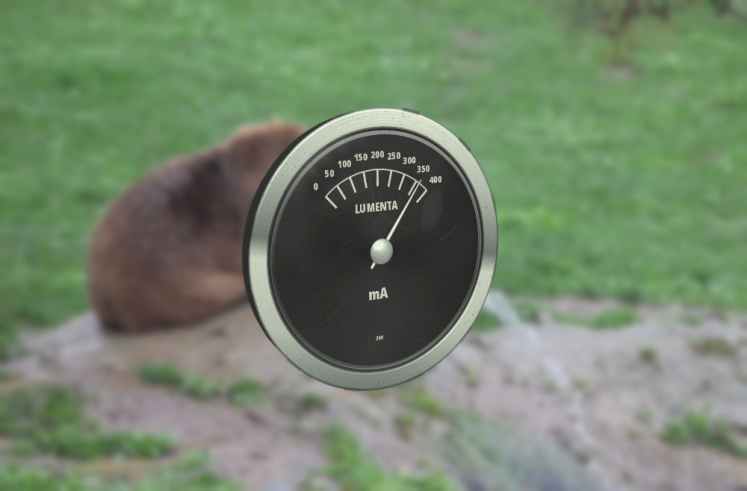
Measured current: 350 mA
